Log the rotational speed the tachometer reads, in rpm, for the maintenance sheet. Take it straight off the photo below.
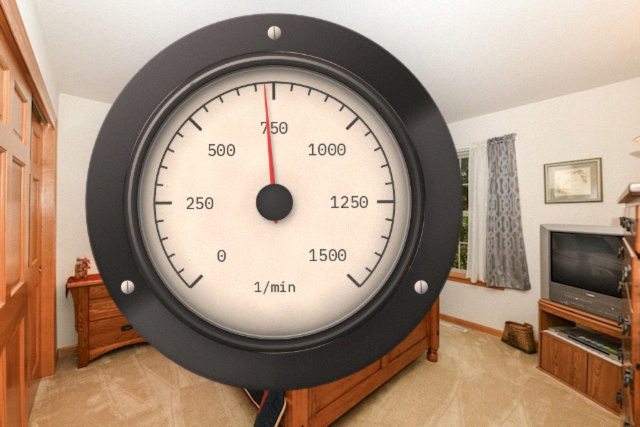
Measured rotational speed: 725 rpm
